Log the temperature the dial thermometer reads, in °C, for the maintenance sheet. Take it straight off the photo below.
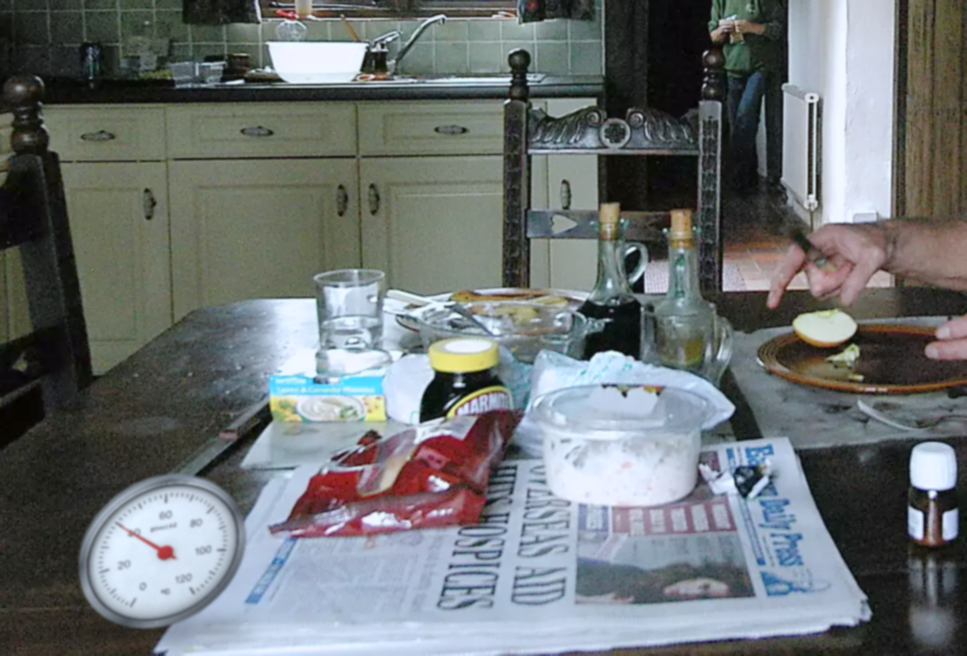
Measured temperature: 40 °C
